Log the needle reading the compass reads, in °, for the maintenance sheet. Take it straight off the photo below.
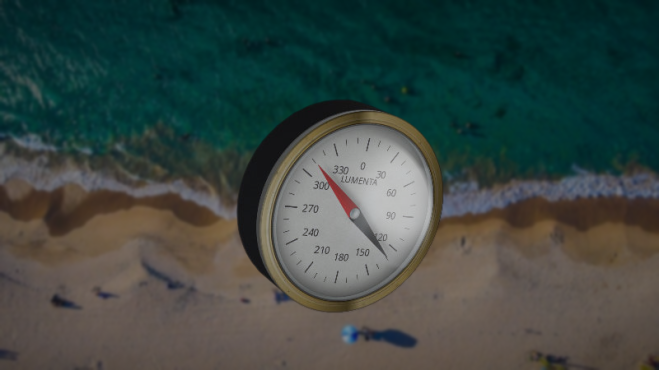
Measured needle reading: 310 °
